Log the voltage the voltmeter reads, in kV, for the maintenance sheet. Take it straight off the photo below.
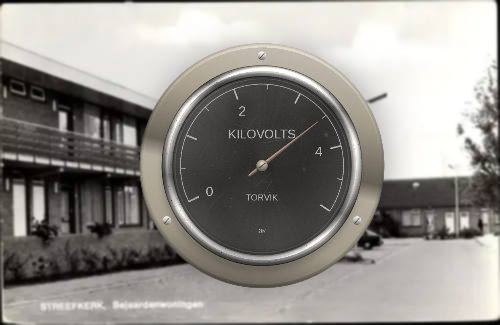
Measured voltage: 3.5 kV
